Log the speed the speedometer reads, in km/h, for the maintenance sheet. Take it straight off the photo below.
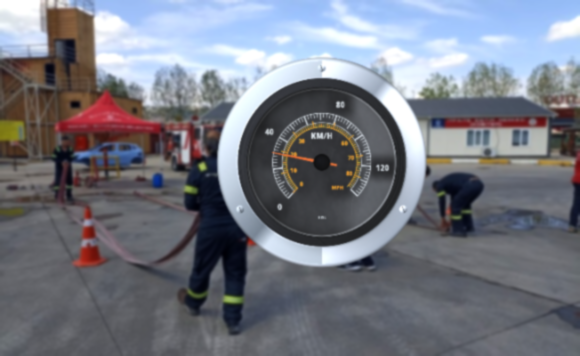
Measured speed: 30 km/h
